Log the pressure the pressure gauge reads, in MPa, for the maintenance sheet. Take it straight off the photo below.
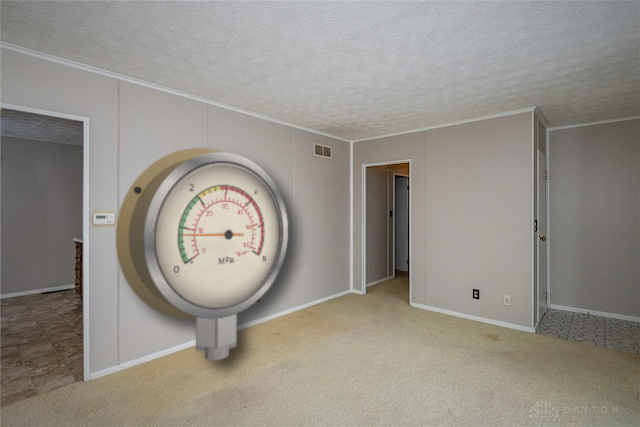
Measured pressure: 0.8 MPa
